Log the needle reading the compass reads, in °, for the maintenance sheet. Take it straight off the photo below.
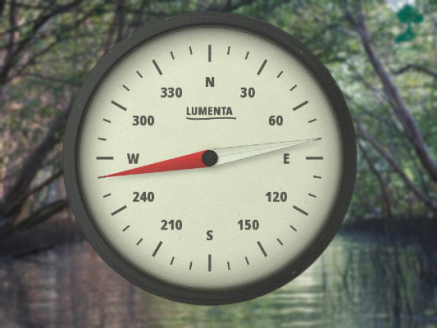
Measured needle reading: 260 °
